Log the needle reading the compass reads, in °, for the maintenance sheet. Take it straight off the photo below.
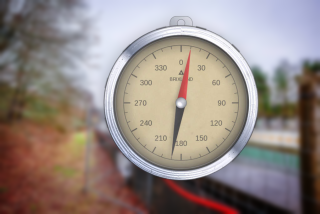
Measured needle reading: 10 °
